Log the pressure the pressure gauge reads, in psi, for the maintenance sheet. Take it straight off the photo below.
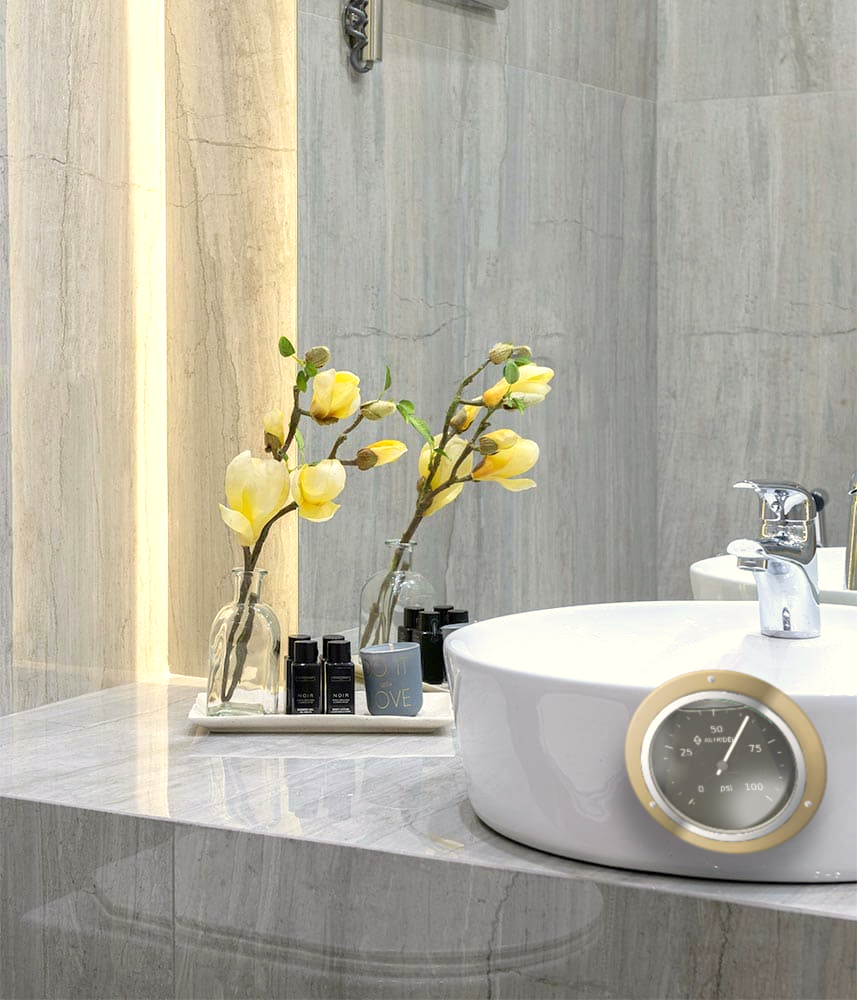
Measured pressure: 62.5 psi
